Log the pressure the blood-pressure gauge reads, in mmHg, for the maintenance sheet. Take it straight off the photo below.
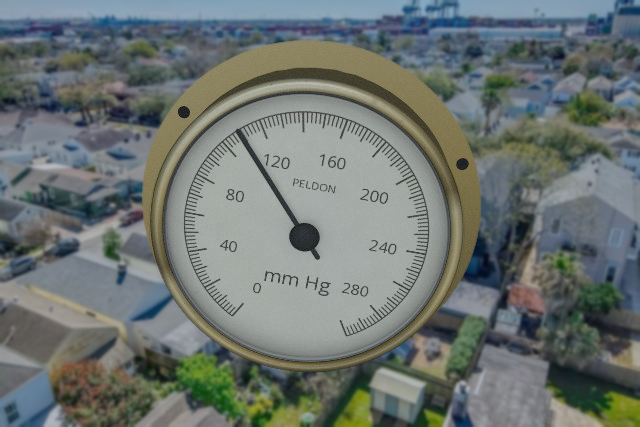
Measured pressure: 110 mmHg
